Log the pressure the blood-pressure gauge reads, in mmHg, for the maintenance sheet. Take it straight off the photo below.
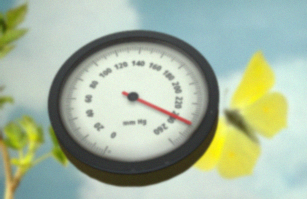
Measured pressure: 240 mmHg
